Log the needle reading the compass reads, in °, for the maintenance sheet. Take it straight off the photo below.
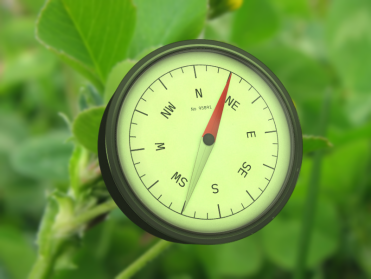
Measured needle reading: 30 °
